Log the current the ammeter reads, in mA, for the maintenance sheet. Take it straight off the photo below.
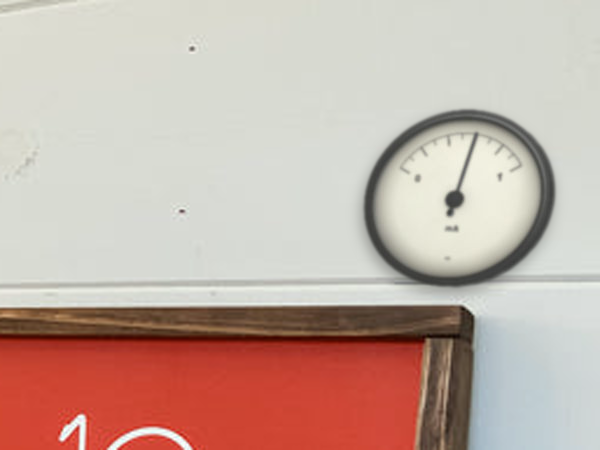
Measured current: 0.6 mA
